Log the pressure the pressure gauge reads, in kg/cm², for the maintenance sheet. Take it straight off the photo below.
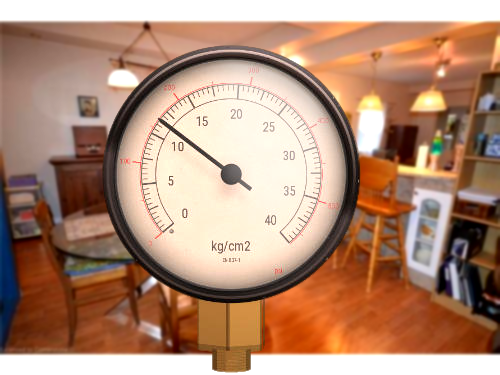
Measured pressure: 11.5 kg/cm²
